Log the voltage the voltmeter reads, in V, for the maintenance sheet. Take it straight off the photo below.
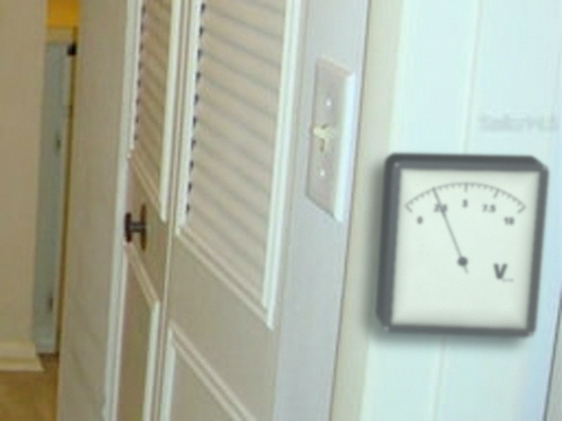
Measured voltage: 2.5 V
